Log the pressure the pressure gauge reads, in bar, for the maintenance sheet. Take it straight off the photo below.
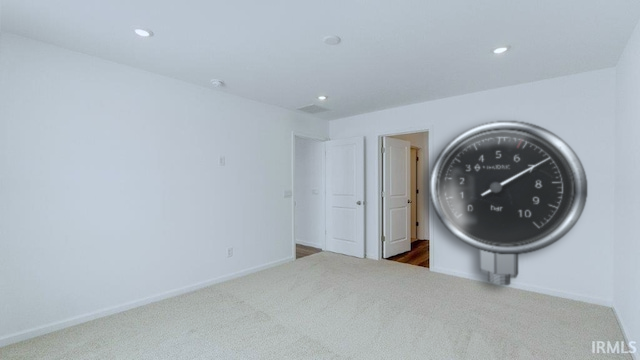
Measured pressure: 7 bar
